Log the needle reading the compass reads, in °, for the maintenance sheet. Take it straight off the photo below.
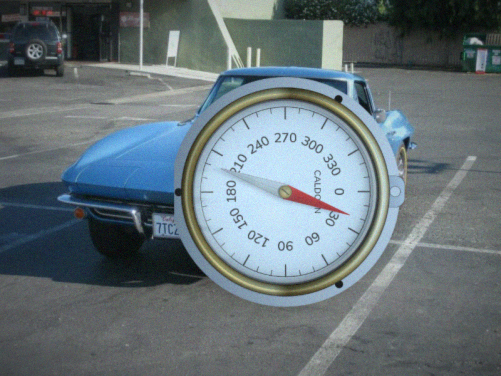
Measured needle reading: 20 °
